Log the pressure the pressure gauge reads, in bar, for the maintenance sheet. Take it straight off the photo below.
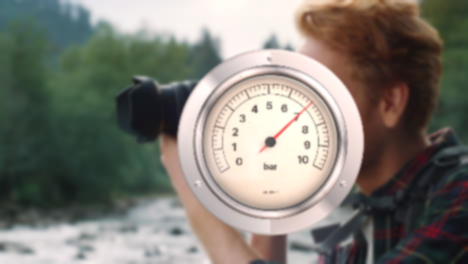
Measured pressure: 7 bar
